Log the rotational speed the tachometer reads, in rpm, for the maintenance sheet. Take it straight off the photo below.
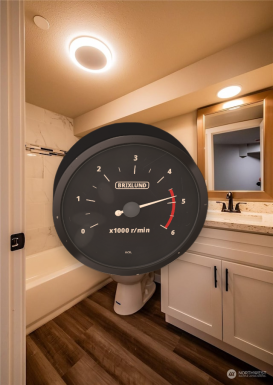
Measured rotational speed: 4750 rpm
